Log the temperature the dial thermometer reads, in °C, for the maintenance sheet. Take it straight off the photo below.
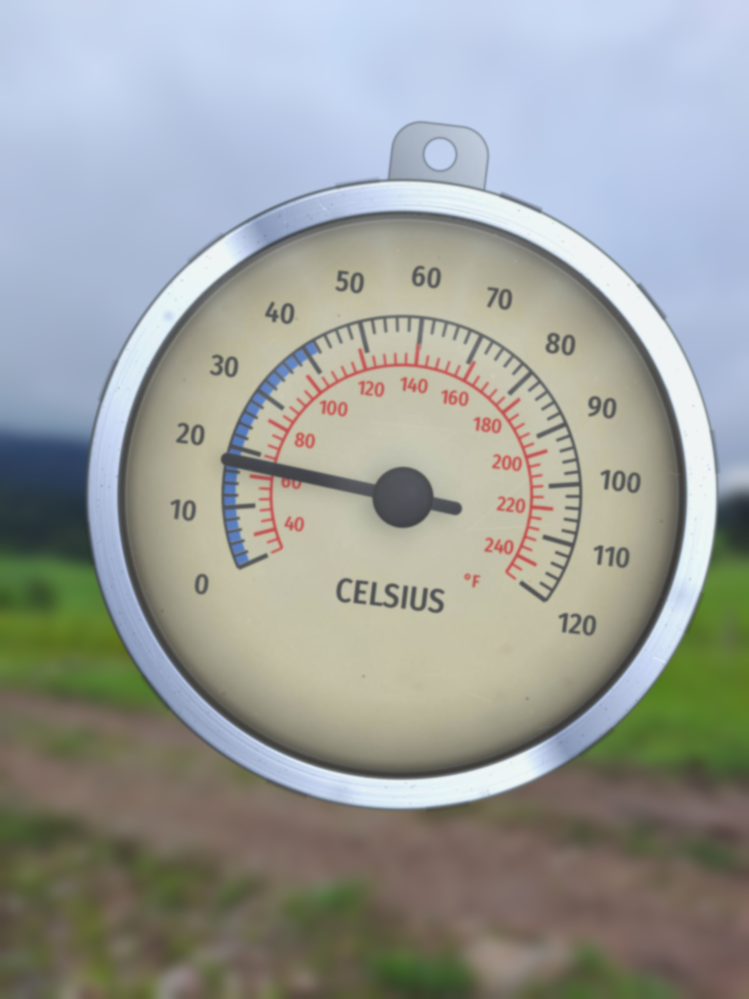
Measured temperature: 18 °C
